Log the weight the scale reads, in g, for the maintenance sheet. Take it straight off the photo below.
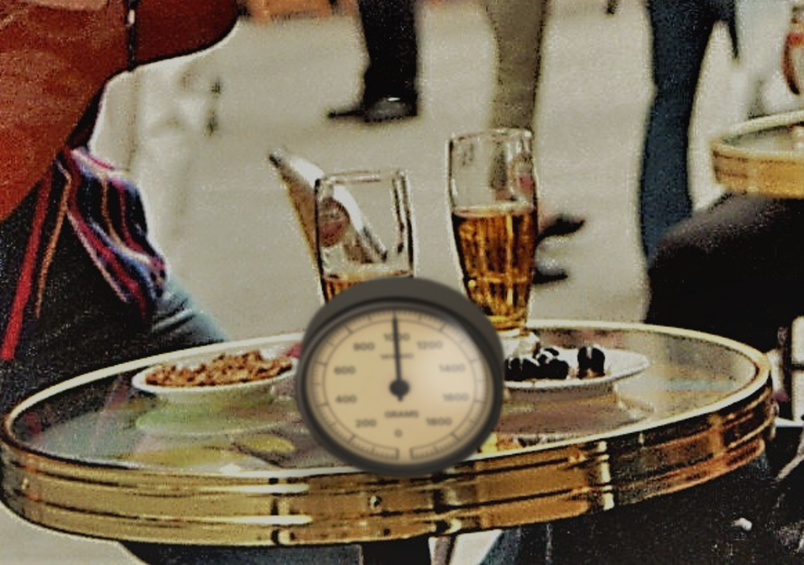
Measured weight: 1000 g
